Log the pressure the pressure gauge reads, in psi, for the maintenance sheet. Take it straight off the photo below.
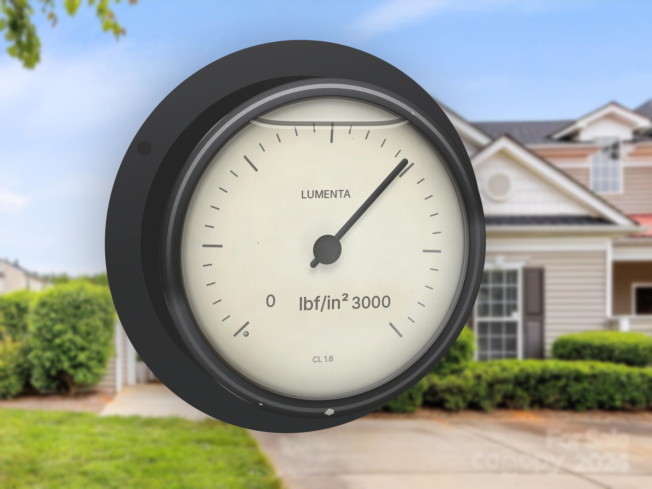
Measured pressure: 1950 psi
